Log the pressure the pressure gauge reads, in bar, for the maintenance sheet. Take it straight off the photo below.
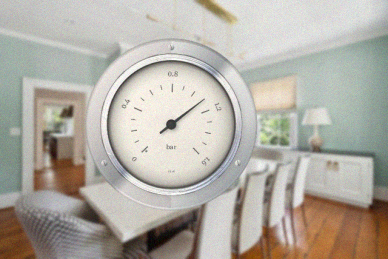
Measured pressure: 1.1 bar
